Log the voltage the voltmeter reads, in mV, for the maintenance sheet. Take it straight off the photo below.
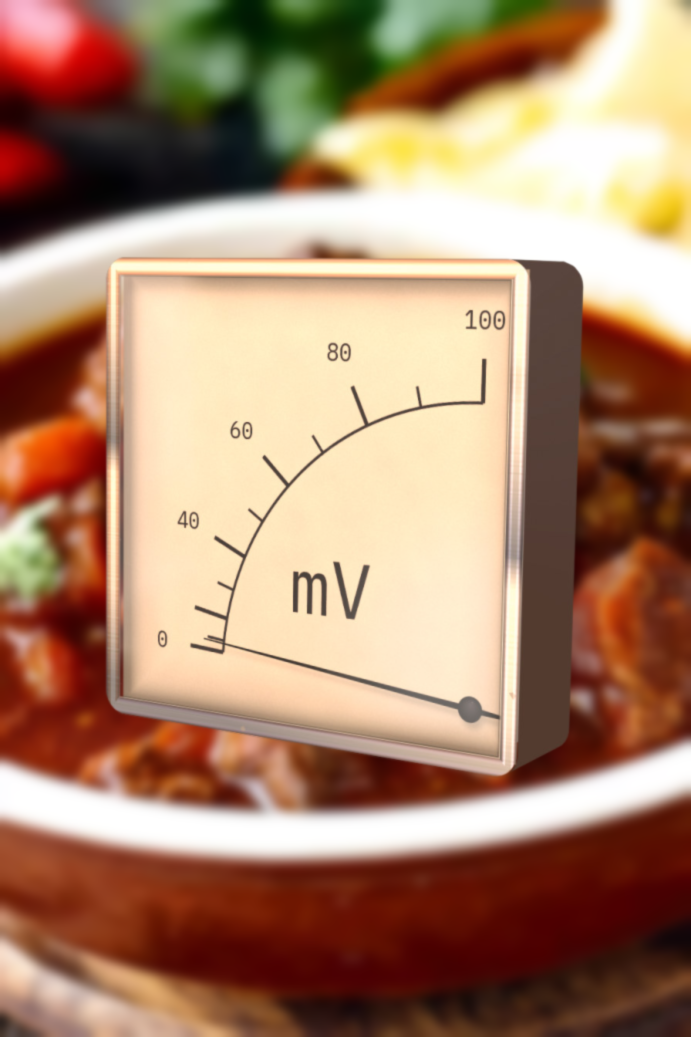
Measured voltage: 10 mV
